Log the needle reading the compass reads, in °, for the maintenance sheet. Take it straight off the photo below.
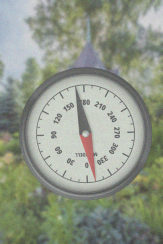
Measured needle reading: 350 °
